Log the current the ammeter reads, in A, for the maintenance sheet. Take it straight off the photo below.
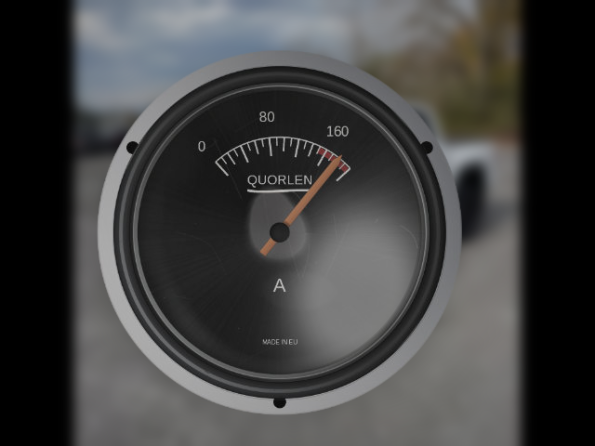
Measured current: 180 A
